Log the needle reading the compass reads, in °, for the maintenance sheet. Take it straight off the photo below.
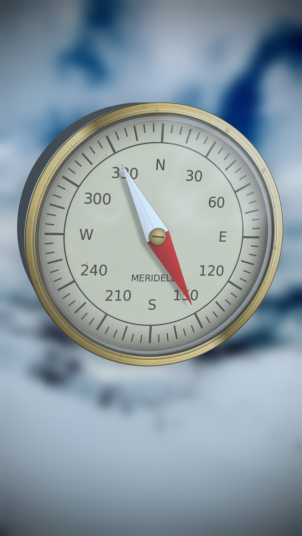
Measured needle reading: 150 °
